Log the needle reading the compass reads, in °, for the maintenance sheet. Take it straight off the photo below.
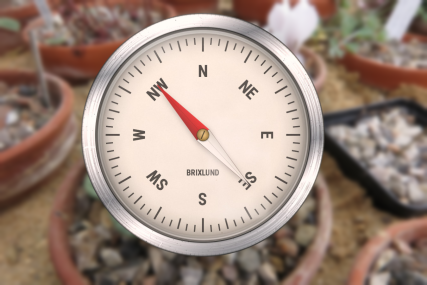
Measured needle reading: 317.5 °
